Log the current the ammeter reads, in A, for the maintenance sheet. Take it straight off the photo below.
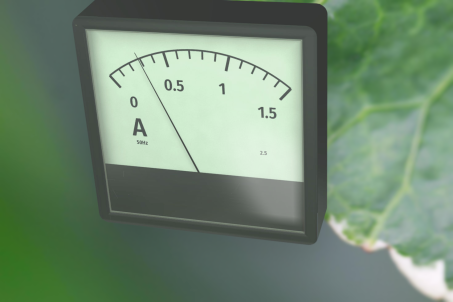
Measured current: 0.3 A
